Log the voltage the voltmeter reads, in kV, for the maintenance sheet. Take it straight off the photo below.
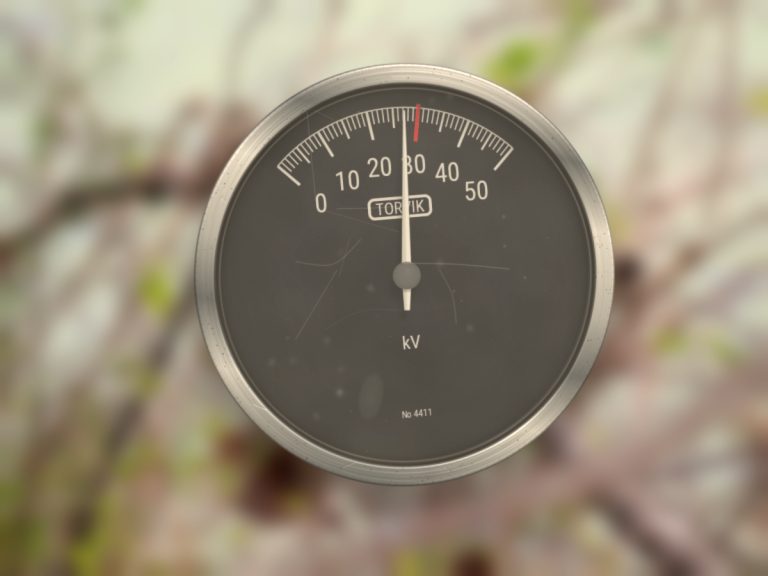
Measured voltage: 27 kV
